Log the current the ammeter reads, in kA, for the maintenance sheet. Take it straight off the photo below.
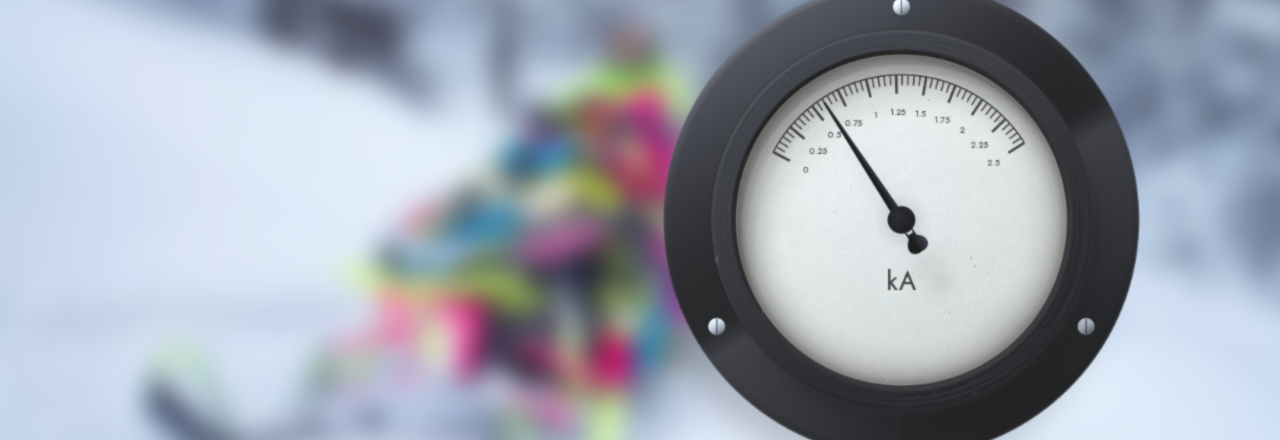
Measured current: 0.6 kA
